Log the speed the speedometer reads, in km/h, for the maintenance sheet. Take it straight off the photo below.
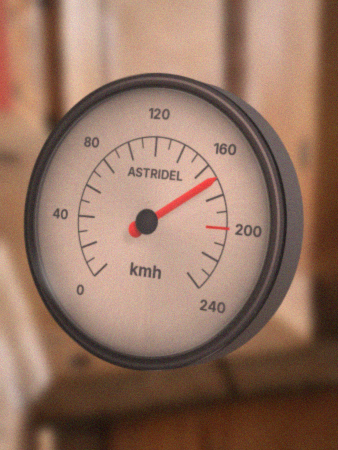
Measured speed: 170 km/h
